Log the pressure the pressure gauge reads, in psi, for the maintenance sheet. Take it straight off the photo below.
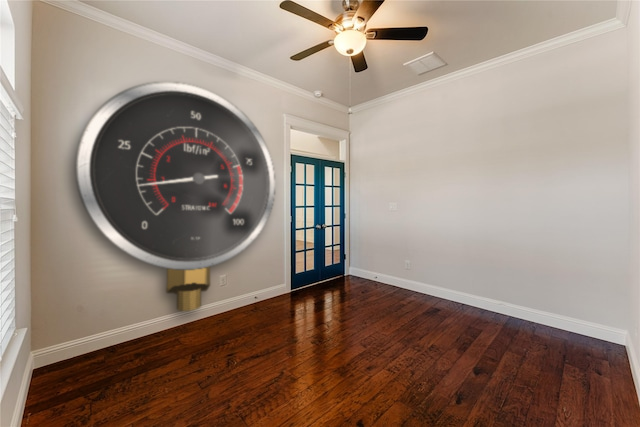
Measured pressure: 12.5 psi
